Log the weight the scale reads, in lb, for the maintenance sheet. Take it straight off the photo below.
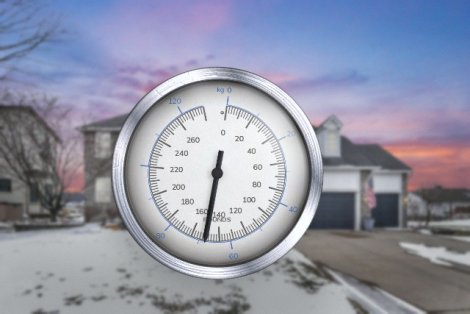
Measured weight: 150 lb
